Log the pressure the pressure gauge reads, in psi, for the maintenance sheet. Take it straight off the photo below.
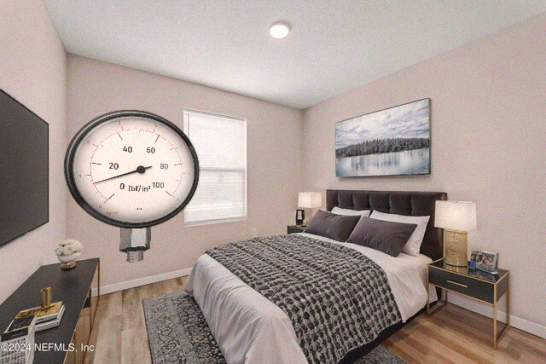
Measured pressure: 10 psi
